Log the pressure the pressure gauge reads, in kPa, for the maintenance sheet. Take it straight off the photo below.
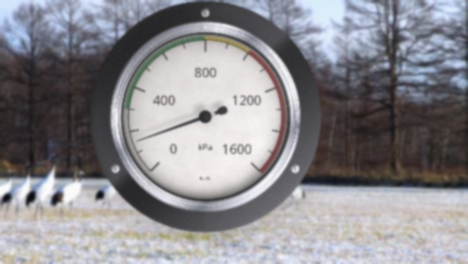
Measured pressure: 150 kPa
